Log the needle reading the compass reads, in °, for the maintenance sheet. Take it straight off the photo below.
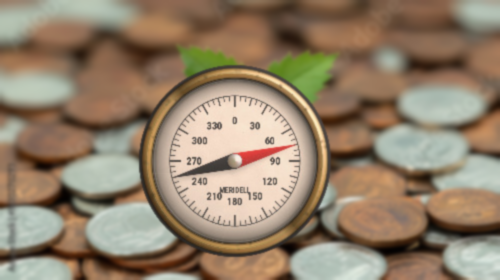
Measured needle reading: 75 °
